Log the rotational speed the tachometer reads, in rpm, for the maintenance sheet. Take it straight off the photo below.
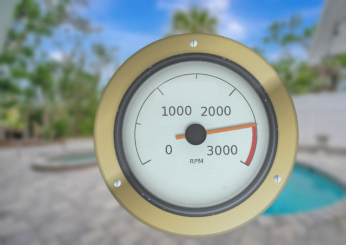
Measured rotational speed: 2500 rpm
